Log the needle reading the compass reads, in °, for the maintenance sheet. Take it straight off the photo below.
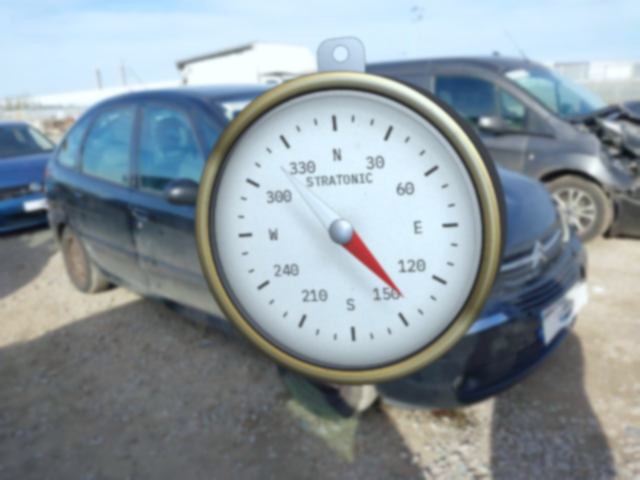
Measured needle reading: 140 °
